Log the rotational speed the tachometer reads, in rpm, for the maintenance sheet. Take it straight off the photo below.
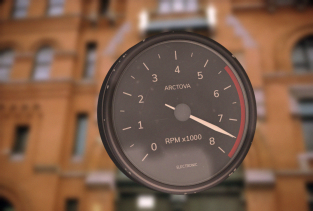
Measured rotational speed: 7500 rpm
